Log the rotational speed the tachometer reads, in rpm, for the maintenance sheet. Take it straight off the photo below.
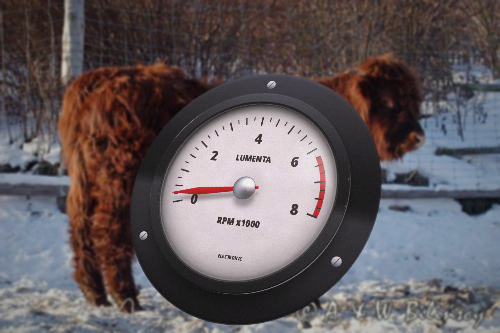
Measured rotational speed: 250 rpm
